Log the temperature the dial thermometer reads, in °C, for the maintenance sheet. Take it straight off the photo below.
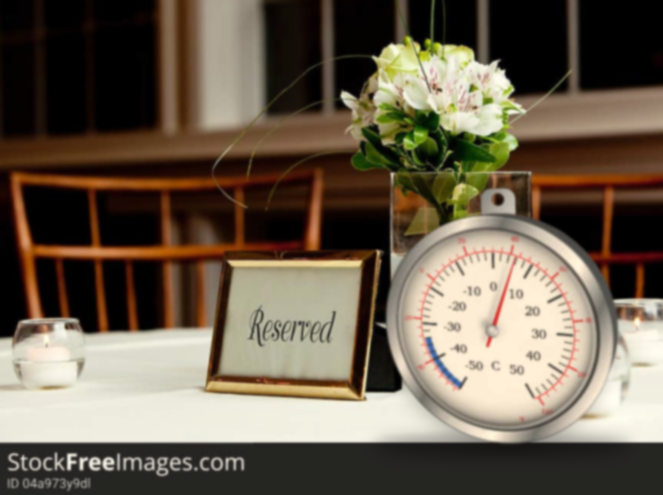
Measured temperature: 6 °C
